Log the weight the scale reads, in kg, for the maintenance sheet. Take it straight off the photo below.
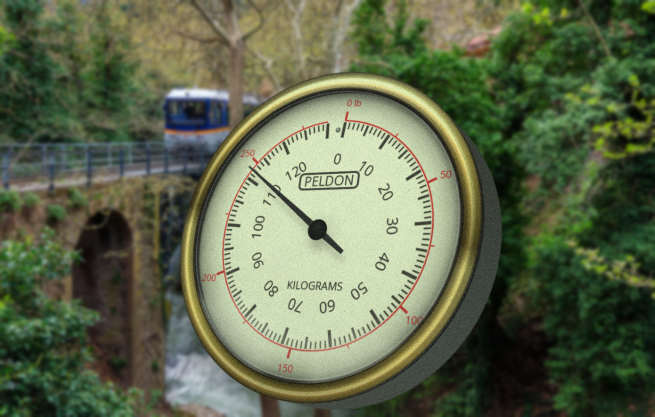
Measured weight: 112 kg
